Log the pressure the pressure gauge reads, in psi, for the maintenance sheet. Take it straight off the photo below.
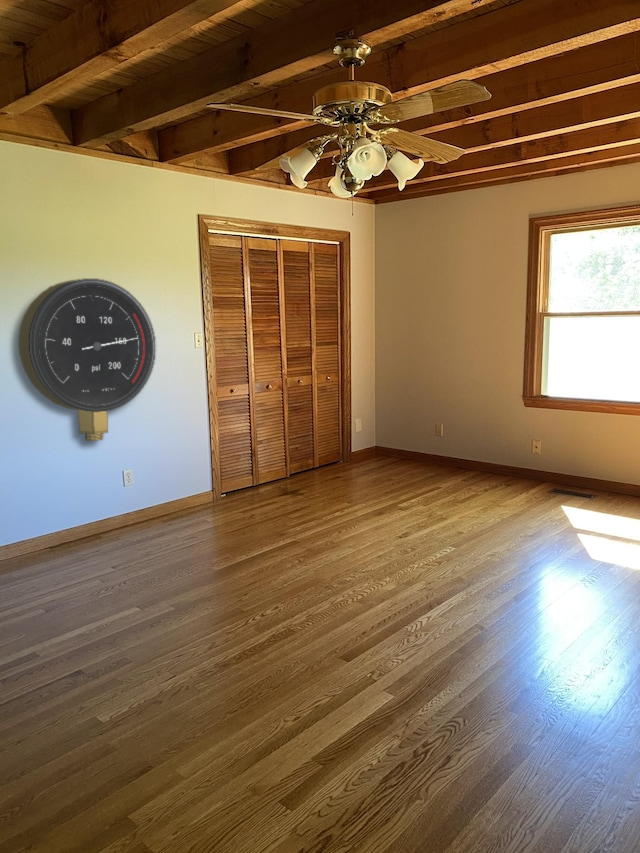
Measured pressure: 160 psi
